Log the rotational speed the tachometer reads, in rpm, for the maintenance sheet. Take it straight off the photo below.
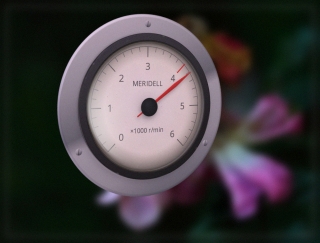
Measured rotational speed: 4200 rpm
